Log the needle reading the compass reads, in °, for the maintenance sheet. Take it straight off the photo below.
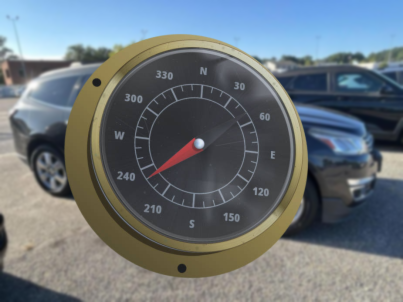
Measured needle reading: 230 °
